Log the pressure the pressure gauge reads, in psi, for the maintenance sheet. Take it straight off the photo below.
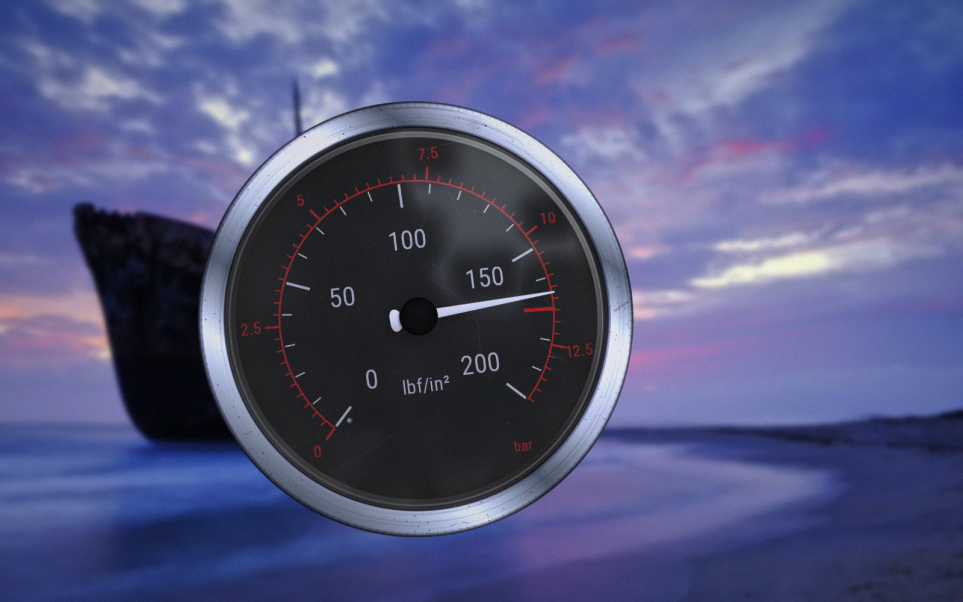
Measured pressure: 165 psi
